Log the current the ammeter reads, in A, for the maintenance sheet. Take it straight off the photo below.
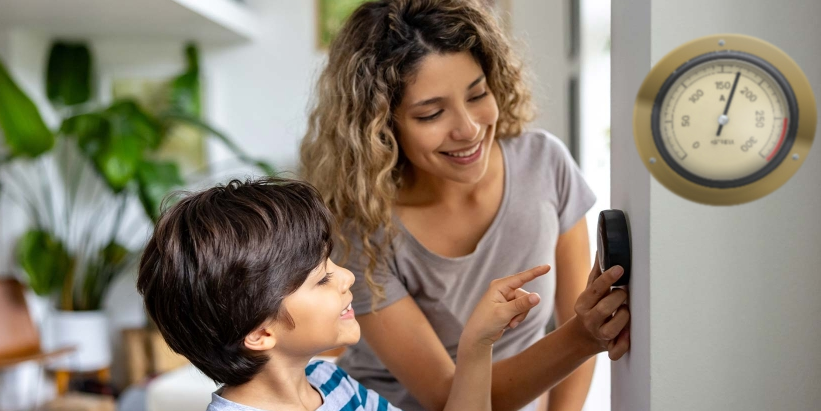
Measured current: 170 A
